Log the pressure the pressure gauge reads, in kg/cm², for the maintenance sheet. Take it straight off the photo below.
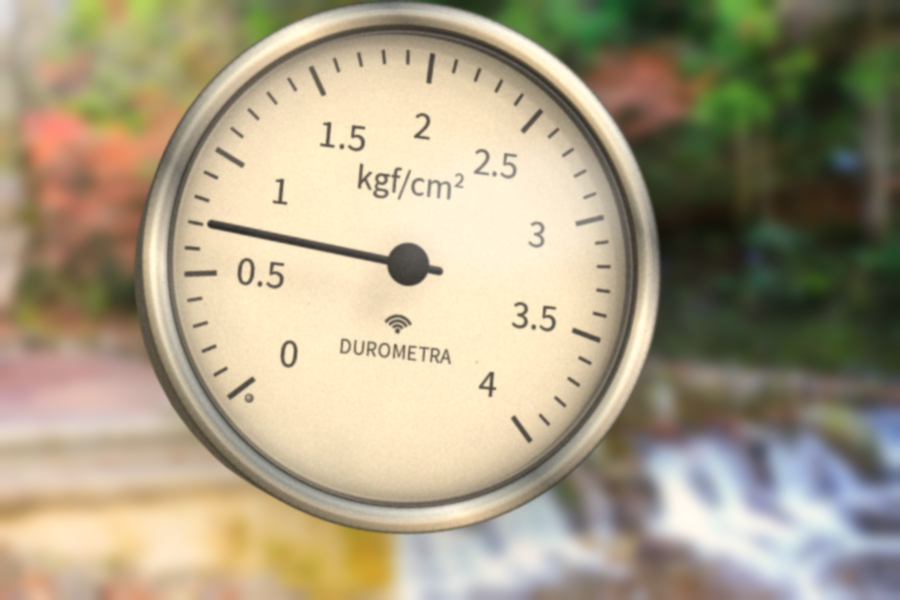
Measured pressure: 0.7 kg/cm²
